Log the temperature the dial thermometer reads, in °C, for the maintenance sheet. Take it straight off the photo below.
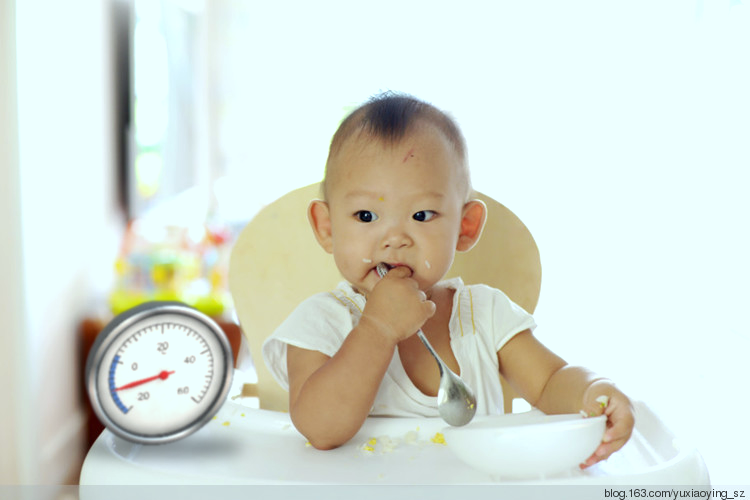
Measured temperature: -10 °C
